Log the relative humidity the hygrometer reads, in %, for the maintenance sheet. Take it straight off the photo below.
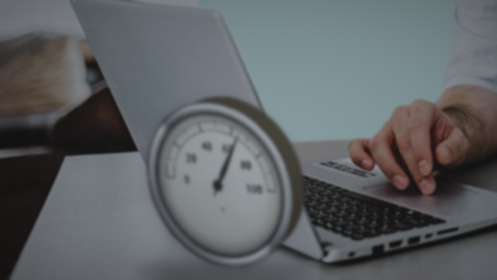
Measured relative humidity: 65 %
